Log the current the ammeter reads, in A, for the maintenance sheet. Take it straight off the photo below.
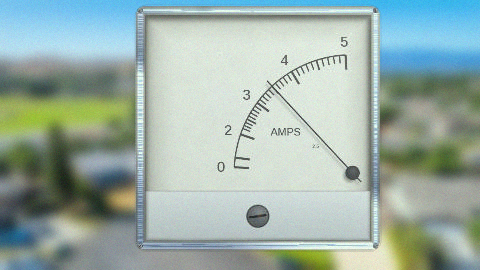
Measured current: 3.5 A
